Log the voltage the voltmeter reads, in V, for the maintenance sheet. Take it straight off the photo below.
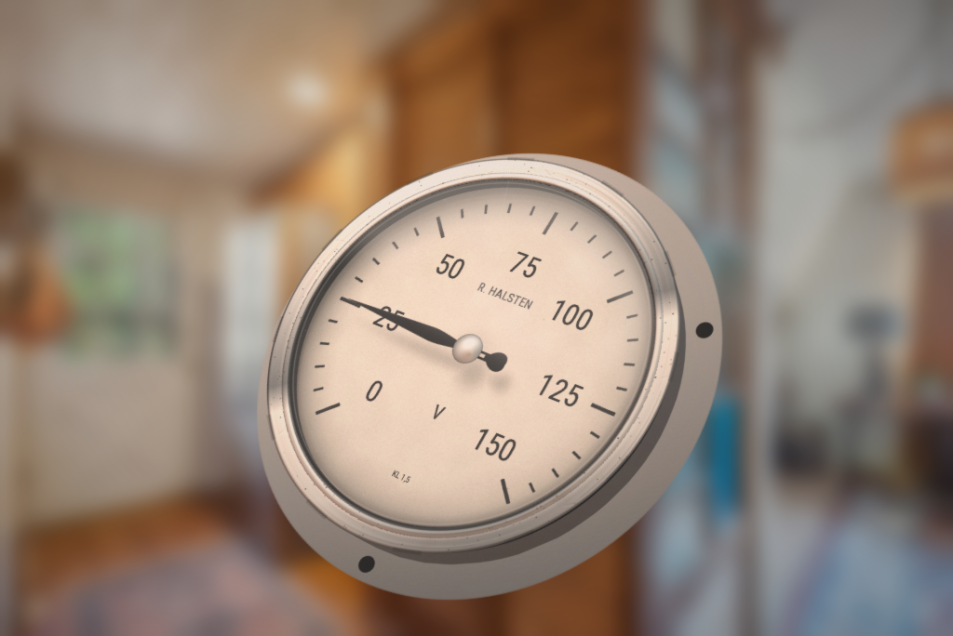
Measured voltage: 25 V
